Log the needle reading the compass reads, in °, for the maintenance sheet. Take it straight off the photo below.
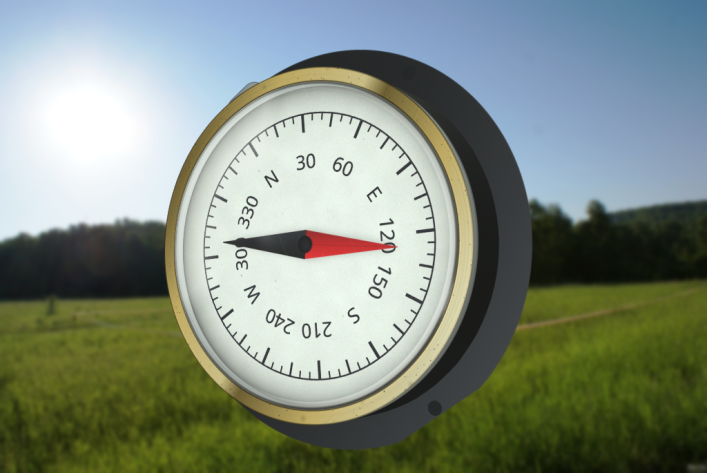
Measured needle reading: 127.5 °
